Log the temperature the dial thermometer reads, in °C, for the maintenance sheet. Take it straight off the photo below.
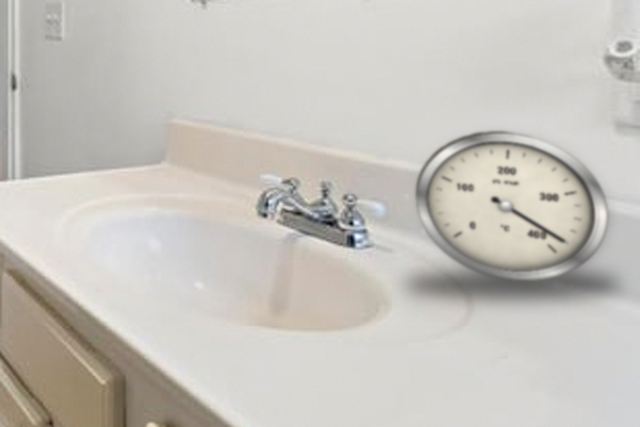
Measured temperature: 380 °C
